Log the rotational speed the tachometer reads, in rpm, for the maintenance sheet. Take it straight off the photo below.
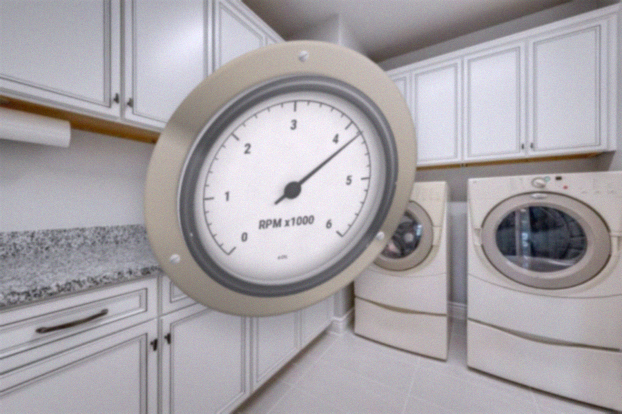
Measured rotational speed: 4200 rpm
